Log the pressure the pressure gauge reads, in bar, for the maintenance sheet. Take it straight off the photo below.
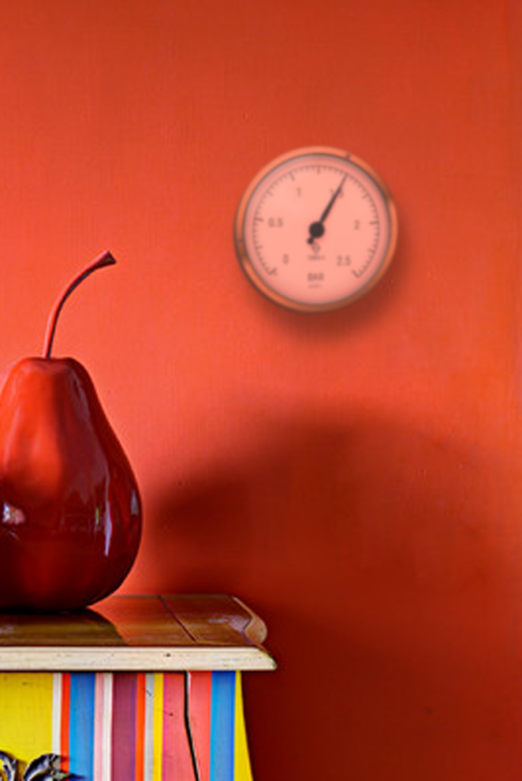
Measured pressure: 1.5 bar
